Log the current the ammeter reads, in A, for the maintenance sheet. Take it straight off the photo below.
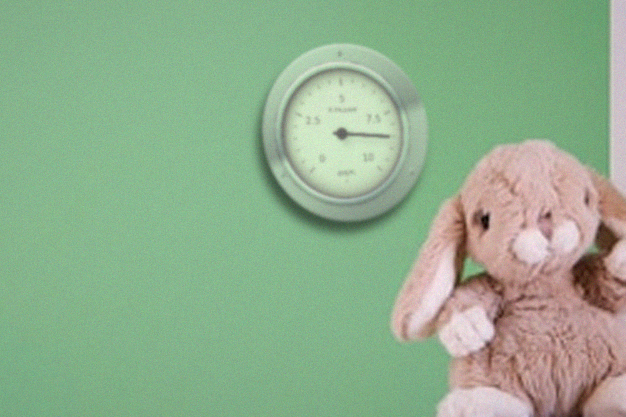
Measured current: 8.5 A
